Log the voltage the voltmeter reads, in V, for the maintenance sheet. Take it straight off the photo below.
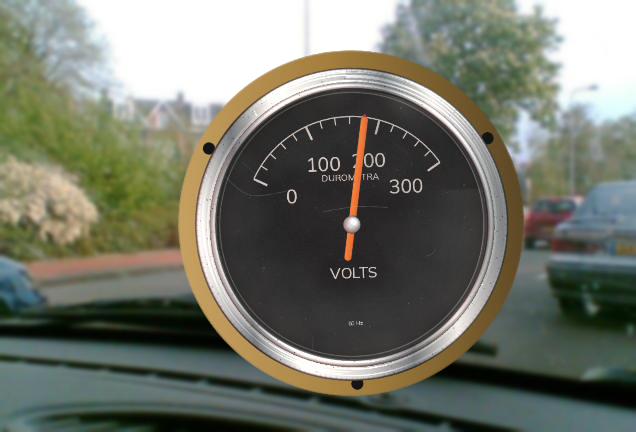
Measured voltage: 180 V
